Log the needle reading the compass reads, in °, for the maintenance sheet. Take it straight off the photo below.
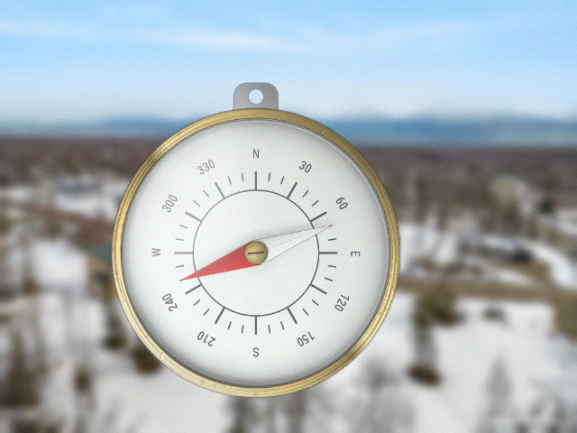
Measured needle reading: 250 °
